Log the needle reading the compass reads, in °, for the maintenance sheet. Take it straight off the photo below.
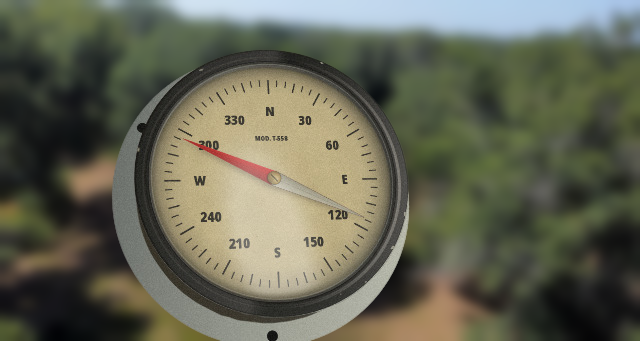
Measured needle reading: 295 °
